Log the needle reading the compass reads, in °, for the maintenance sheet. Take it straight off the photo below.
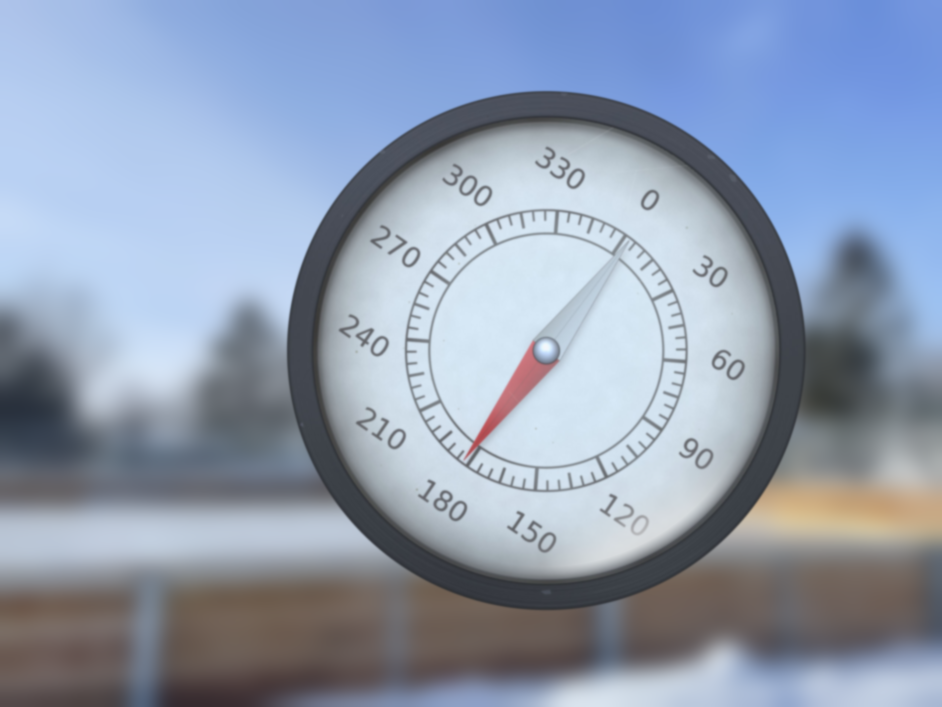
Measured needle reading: 182.5 °
